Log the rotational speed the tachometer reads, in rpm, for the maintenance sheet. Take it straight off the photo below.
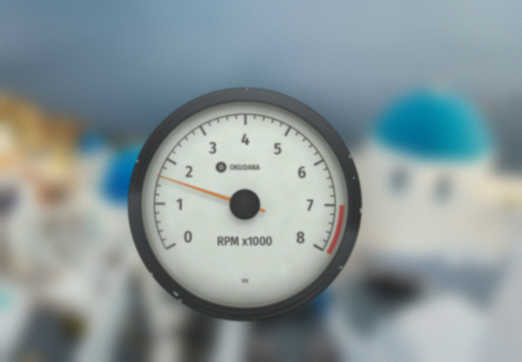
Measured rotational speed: 1600 rpm
